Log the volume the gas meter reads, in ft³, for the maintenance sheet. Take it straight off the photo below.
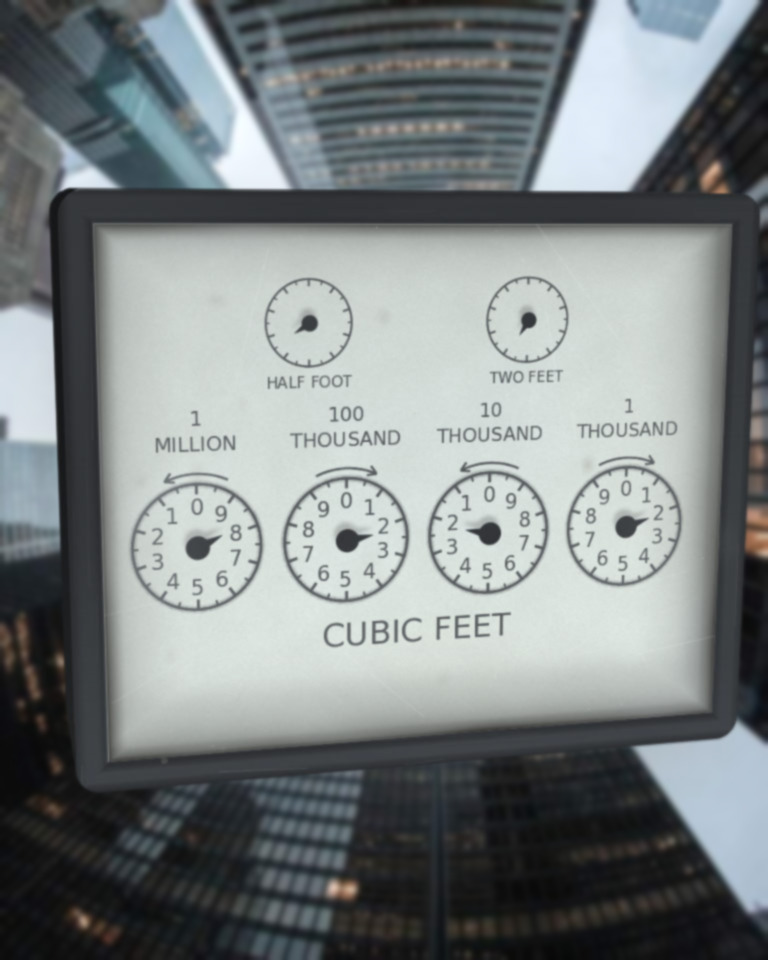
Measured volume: 822200 ft³
